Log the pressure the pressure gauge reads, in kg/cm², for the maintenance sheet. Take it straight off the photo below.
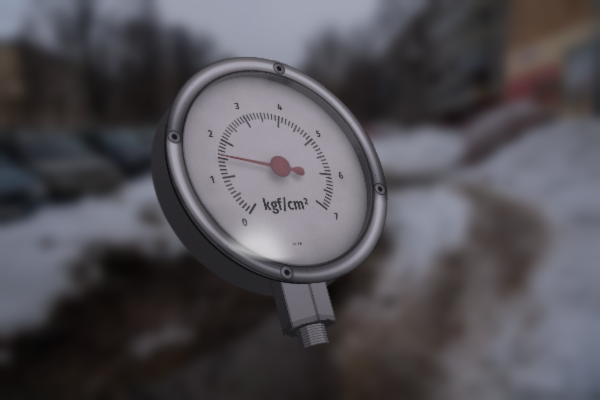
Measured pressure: 1.5 kg/cm²
